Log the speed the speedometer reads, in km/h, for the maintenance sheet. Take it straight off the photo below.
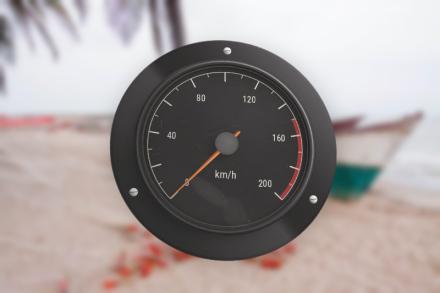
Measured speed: 0 km/h
